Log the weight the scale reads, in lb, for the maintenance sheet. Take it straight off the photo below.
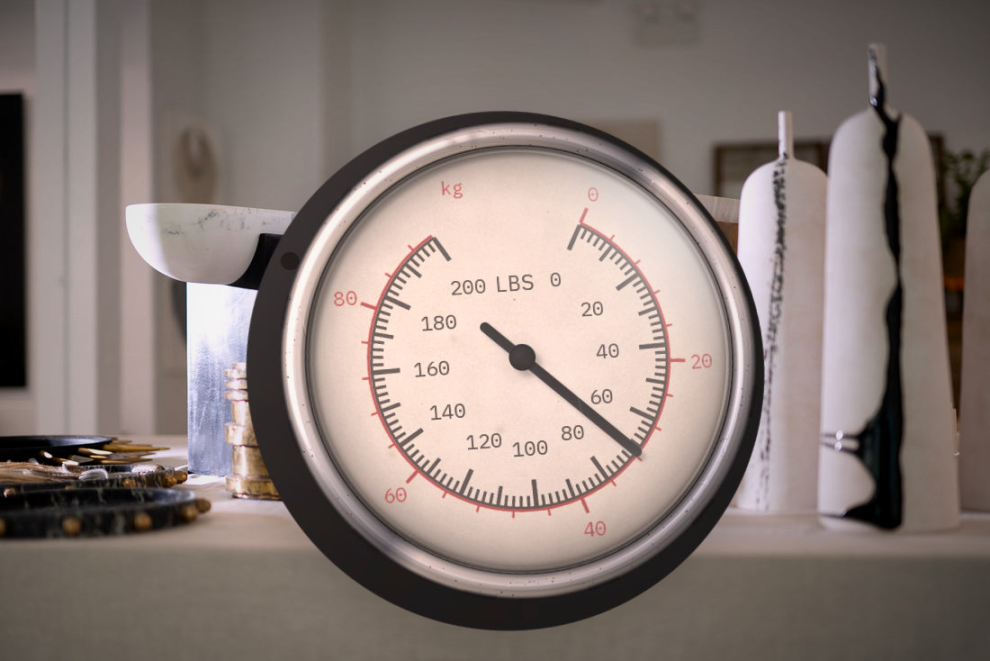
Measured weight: 70 lb
